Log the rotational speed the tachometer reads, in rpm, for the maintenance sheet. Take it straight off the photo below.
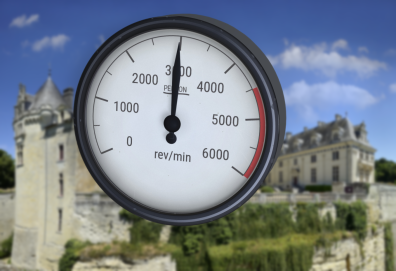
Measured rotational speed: 3000 rpm
